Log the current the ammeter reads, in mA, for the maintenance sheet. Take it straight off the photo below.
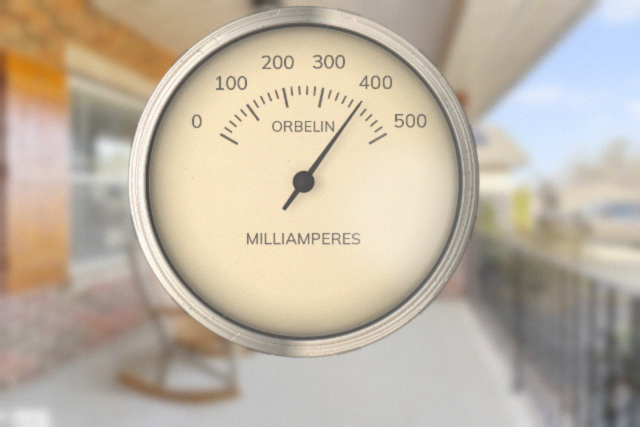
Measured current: 400 mA
